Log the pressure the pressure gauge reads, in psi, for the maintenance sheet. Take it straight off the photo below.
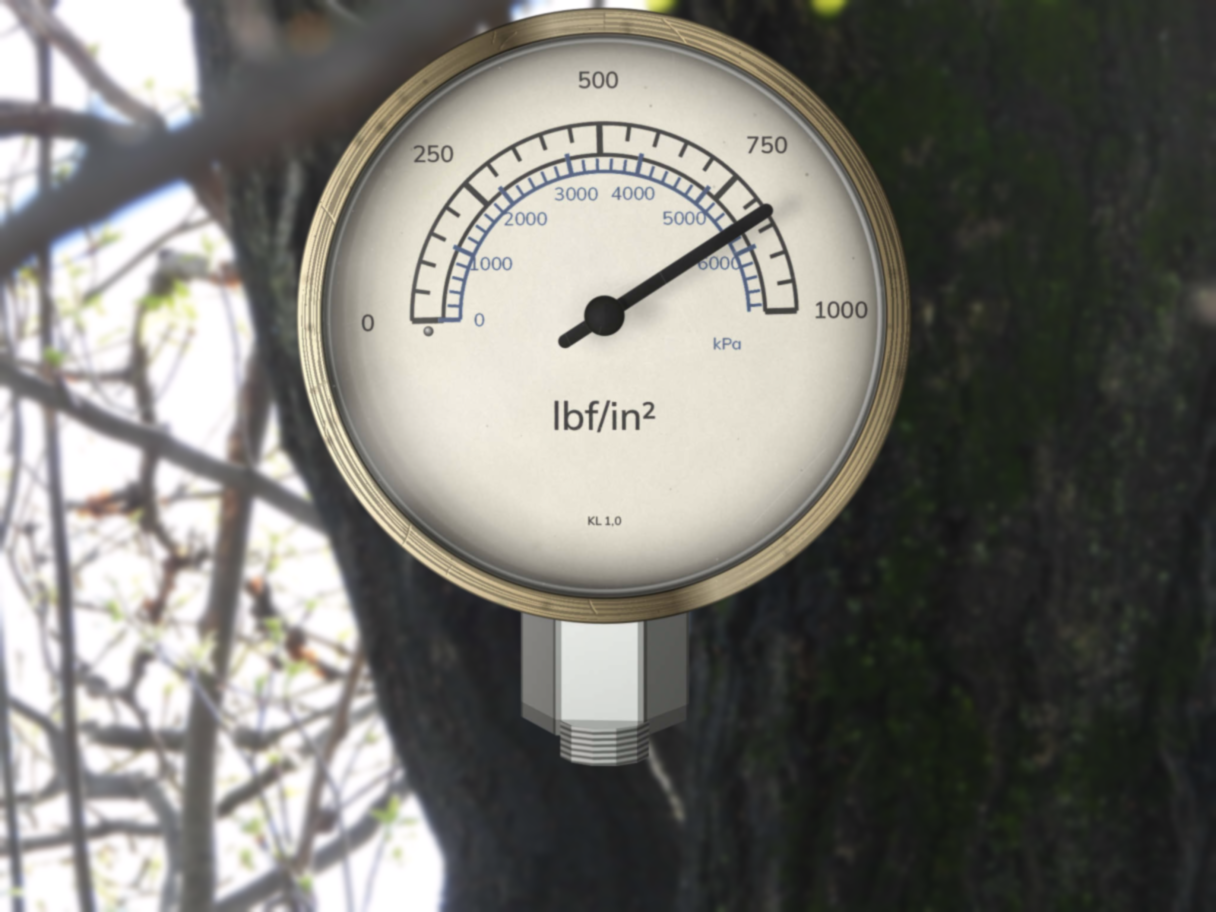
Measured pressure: 825 psi
